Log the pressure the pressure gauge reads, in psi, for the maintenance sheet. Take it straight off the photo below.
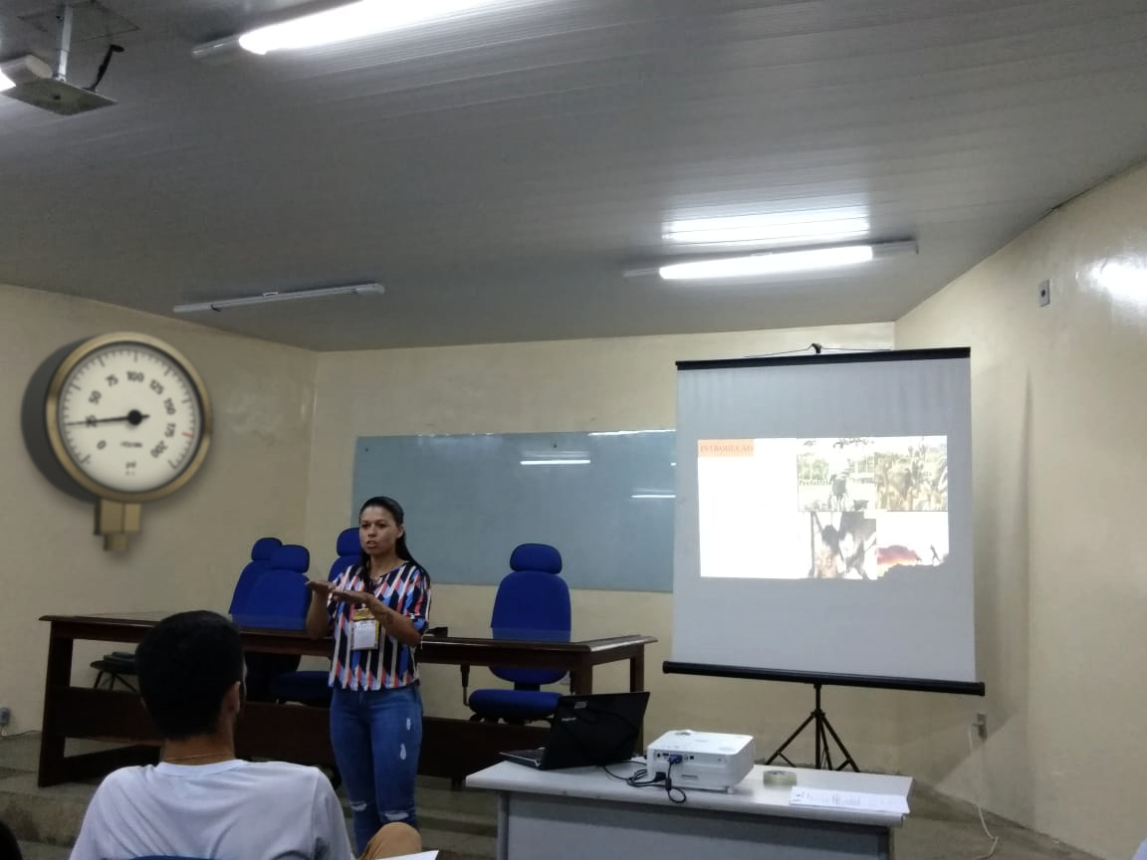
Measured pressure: 25 psi
